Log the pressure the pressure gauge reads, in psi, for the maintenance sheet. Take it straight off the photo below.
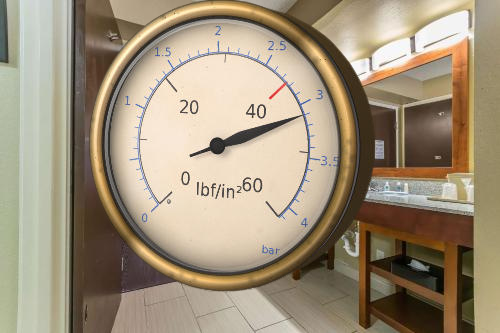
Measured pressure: 45 psi
